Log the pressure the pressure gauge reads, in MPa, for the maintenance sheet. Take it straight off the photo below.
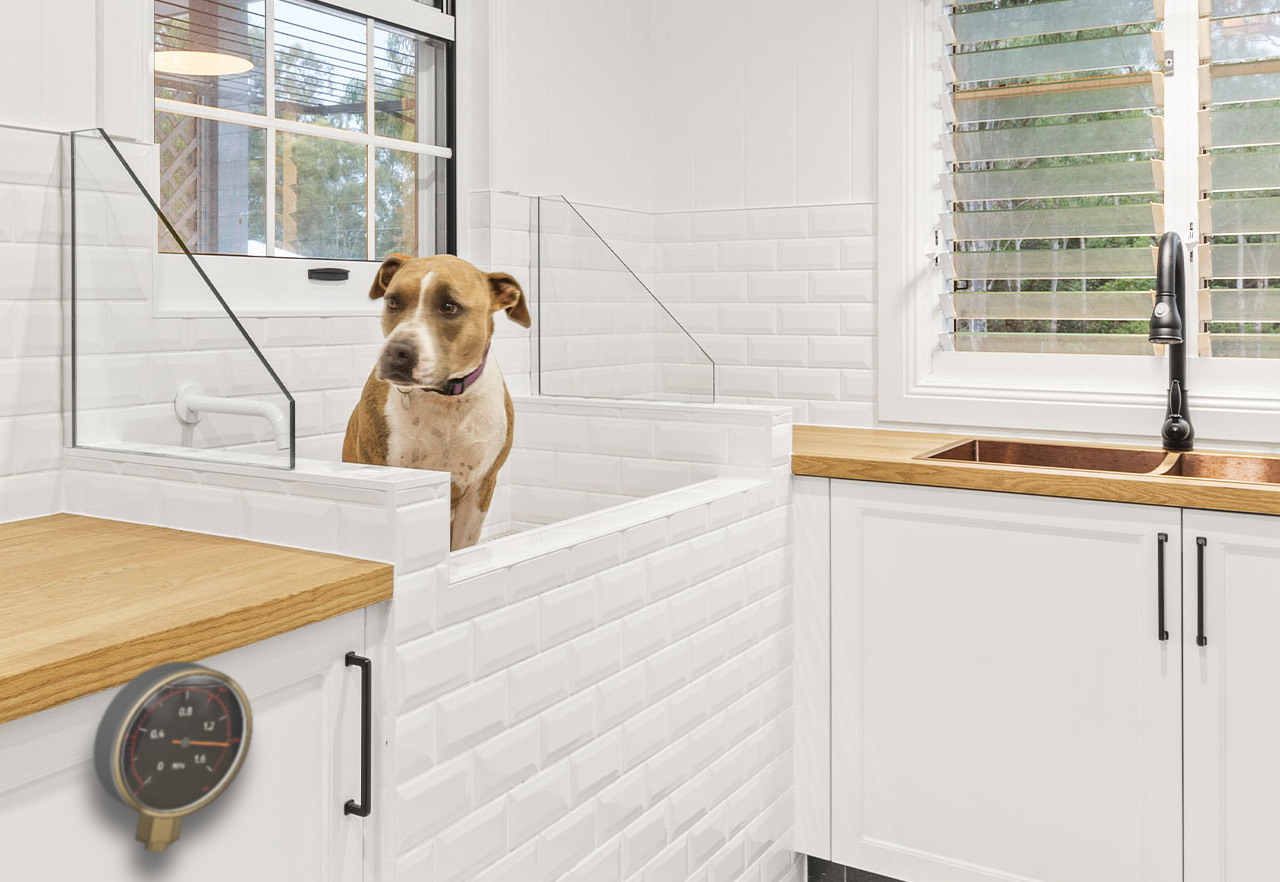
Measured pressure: 1.4 MPa
